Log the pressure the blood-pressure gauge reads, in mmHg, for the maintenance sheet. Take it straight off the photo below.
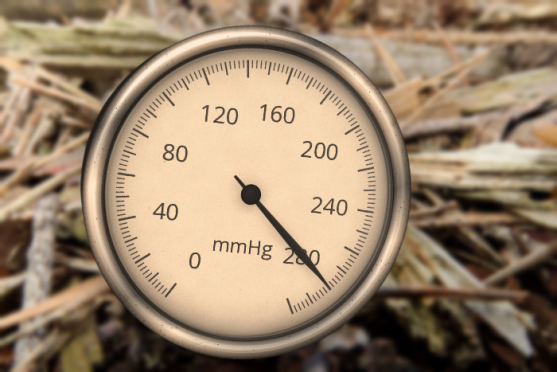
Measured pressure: 280 mmHg
